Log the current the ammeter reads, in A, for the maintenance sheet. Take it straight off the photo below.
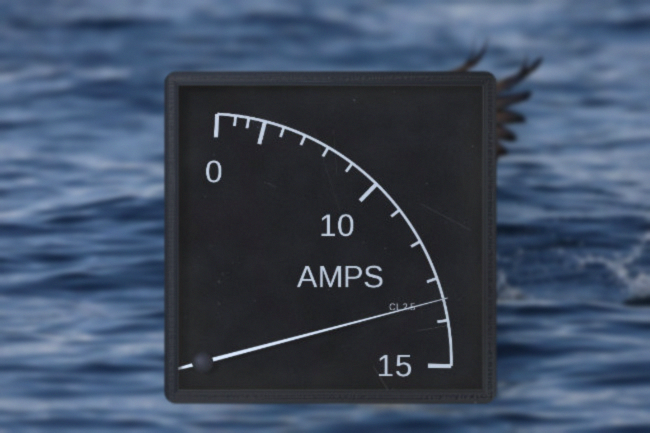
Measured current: 13.5 A
